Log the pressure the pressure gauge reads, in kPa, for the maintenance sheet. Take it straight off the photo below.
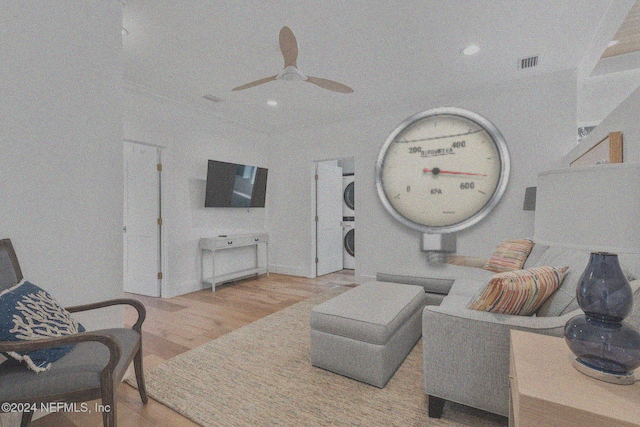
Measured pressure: 550 kPa
